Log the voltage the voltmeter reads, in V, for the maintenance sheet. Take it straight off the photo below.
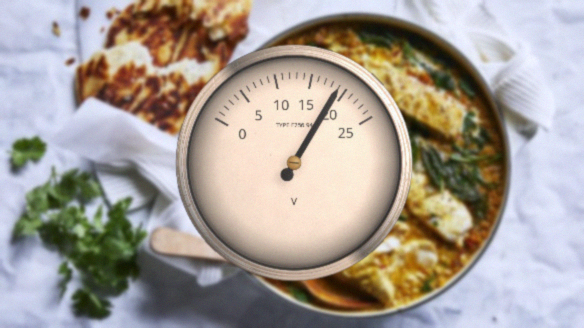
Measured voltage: 19 V
